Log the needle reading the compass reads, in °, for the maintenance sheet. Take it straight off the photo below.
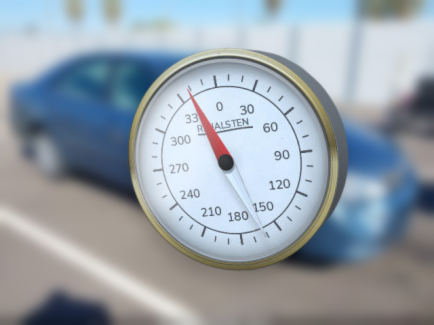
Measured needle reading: 340 °
